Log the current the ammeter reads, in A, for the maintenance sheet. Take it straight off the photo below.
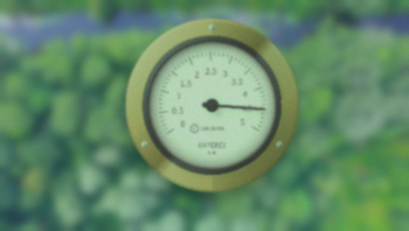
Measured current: 4.5 A
